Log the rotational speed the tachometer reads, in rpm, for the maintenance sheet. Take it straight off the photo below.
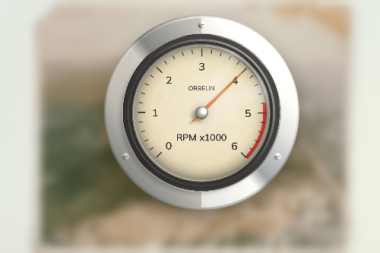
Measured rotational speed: 4000 rpm
